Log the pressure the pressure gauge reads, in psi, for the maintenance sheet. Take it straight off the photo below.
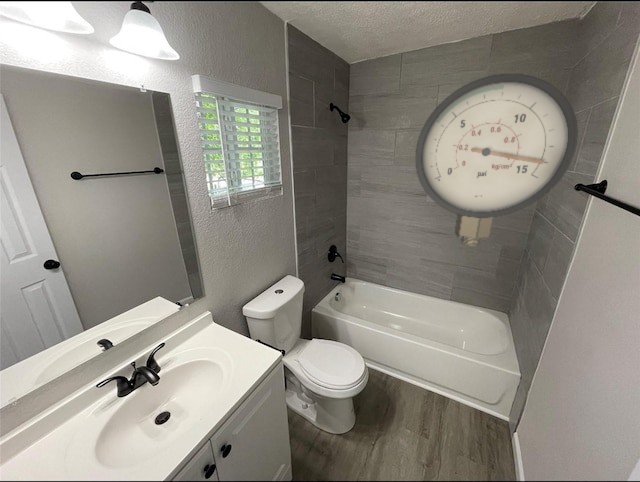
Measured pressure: 14 psi
